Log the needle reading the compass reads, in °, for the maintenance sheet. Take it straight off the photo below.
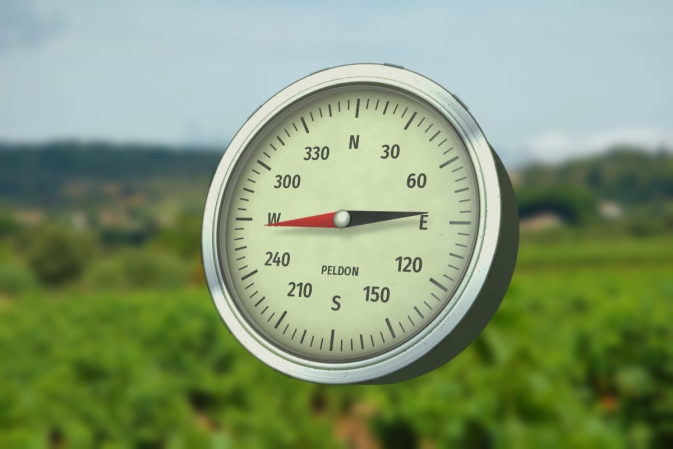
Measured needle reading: 265 °
